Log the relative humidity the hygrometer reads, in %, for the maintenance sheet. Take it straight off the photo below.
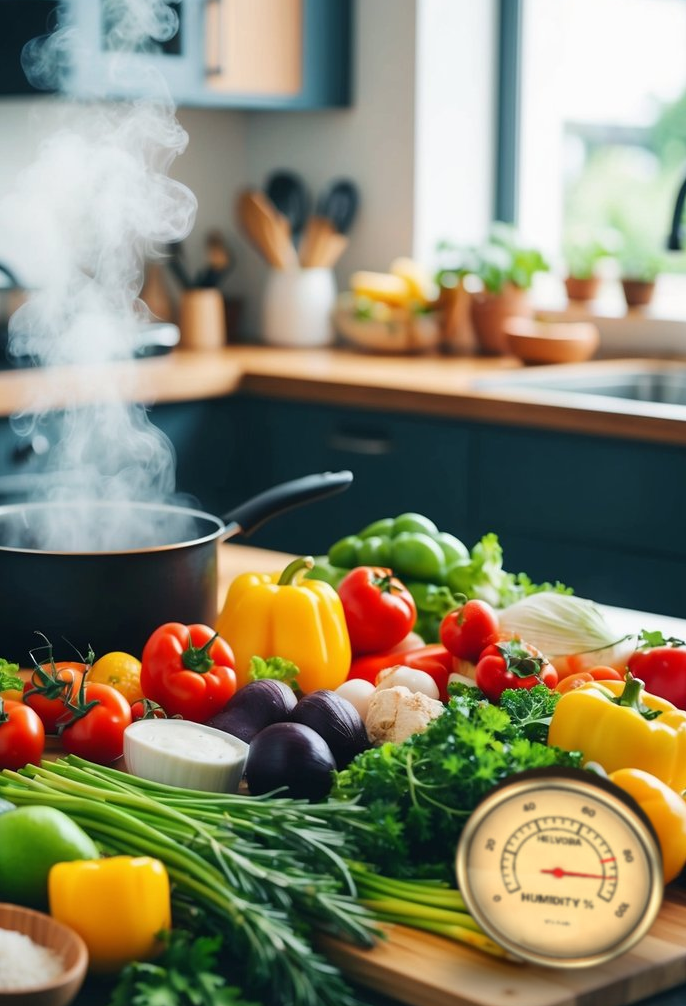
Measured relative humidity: 88 %
